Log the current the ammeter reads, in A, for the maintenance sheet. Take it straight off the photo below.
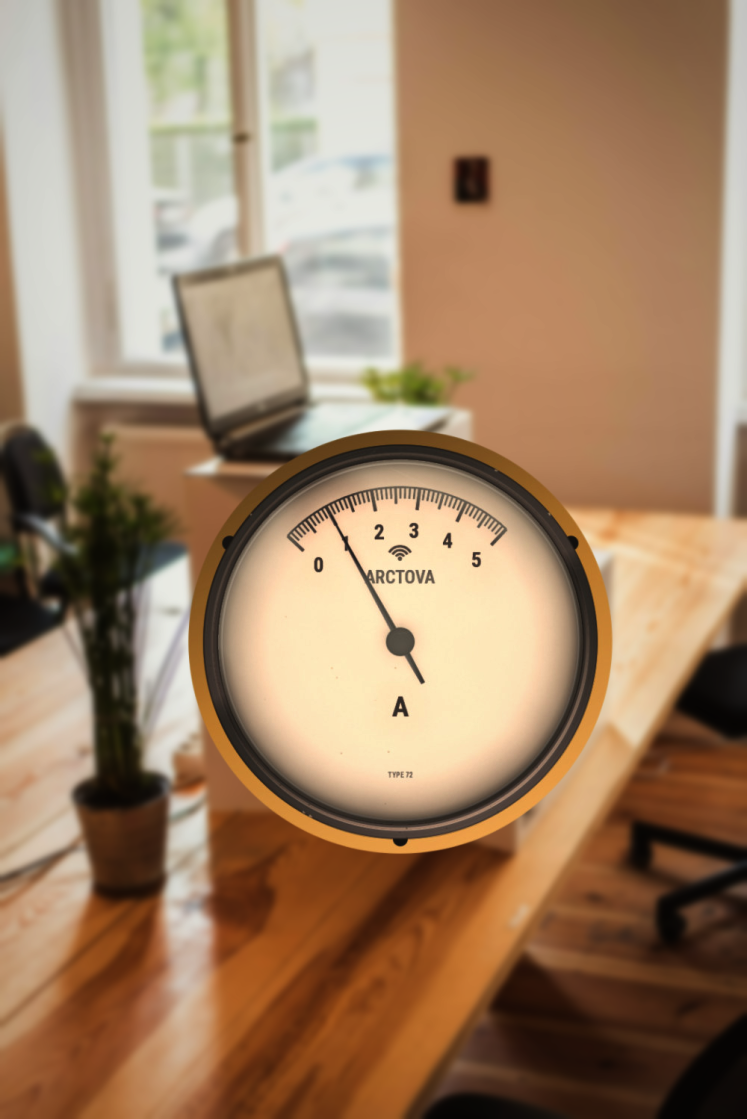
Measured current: 1 A
